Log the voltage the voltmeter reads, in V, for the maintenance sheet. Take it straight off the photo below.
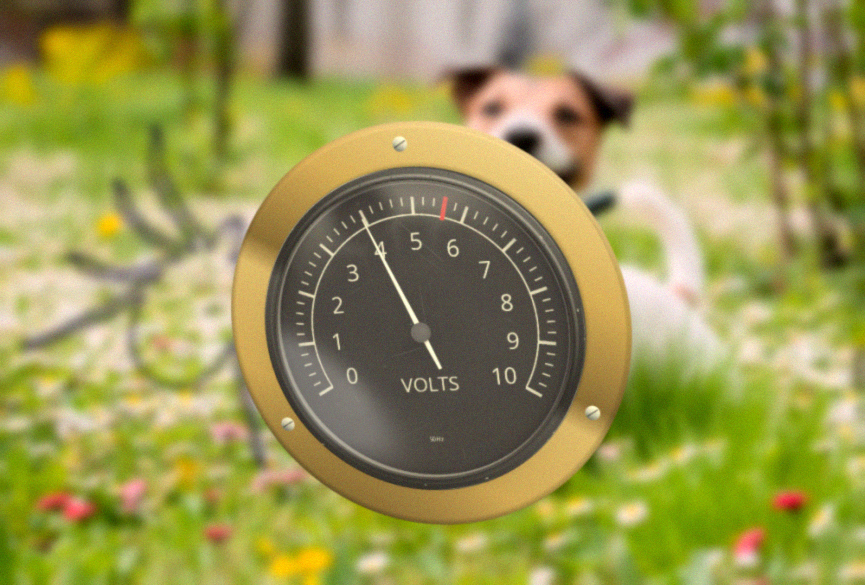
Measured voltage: 4 V
